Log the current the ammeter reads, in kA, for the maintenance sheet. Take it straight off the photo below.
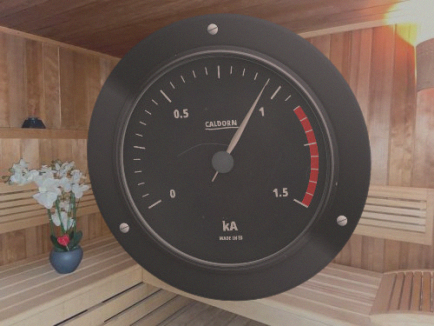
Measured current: 0.95 kA
